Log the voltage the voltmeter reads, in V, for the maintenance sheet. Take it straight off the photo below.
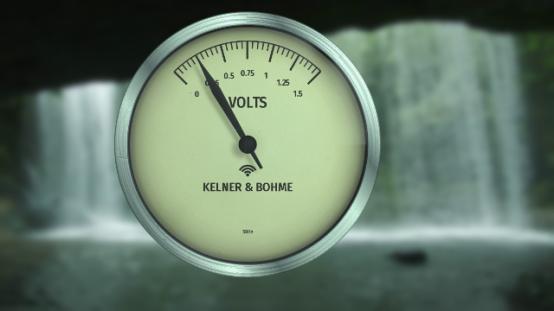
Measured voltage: 0.25 V
